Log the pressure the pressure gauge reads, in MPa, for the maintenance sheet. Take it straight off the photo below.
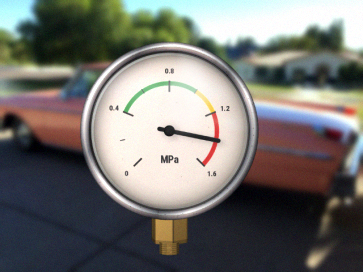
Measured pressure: 1.4 MPa
